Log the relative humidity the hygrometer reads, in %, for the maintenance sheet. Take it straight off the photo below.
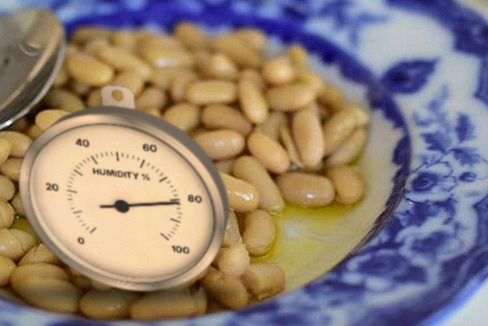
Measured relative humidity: 80 %
